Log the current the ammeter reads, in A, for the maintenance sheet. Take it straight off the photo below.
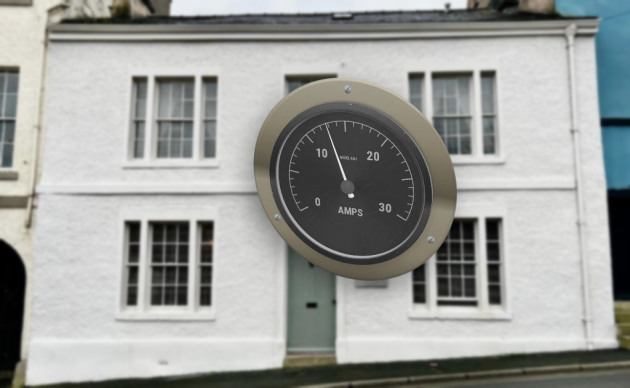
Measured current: 13 A
